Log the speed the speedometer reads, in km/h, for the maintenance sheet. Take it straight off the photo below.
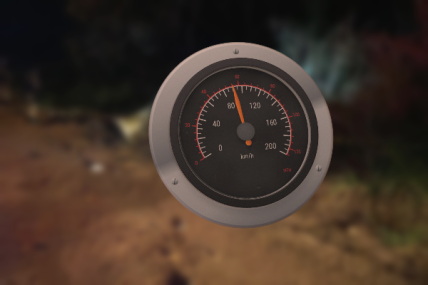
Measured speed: 90 km/h
